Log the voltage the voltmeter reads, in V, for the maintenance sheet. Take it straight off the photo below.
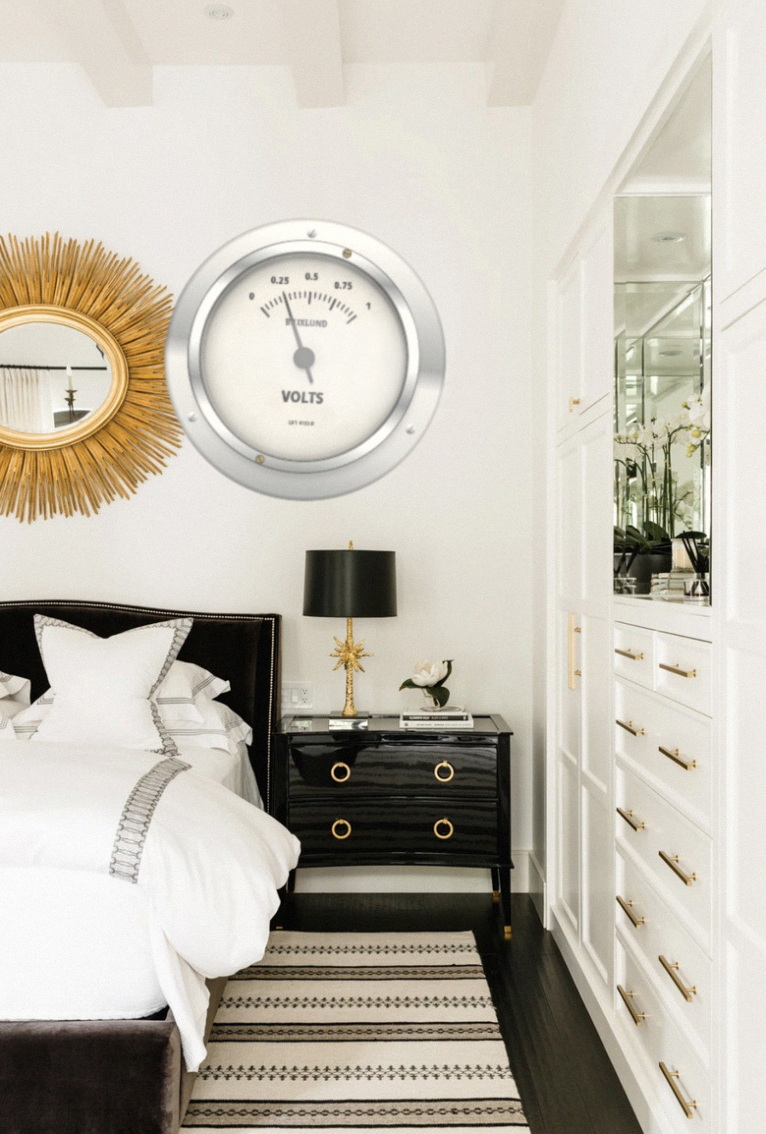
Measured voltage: 0.25 V
